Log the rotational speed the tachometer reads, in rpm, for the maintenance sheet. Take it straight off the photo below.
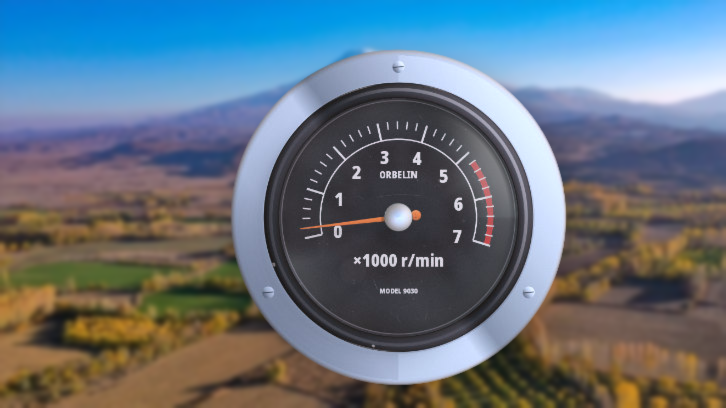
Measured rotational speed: 200 rpm
